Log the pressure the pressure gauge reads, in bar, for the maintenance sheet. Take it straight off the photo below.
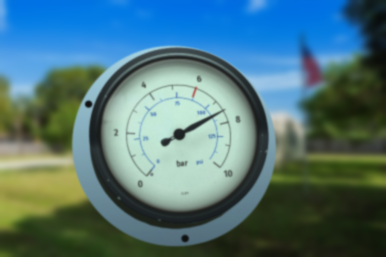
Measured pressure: 7.5 bar
